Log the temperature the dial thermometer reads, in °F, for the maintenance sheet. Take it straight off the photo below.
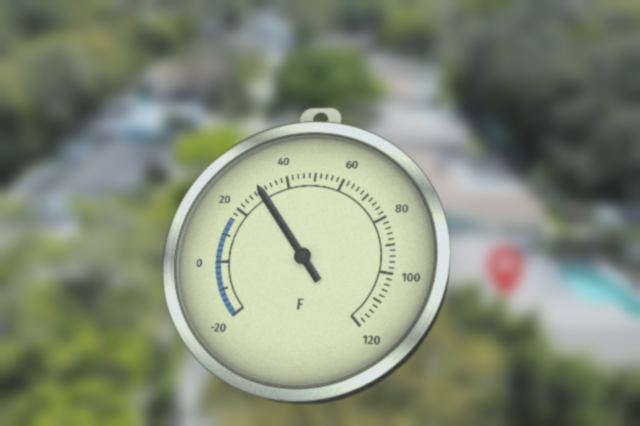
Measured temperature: 30 °F
